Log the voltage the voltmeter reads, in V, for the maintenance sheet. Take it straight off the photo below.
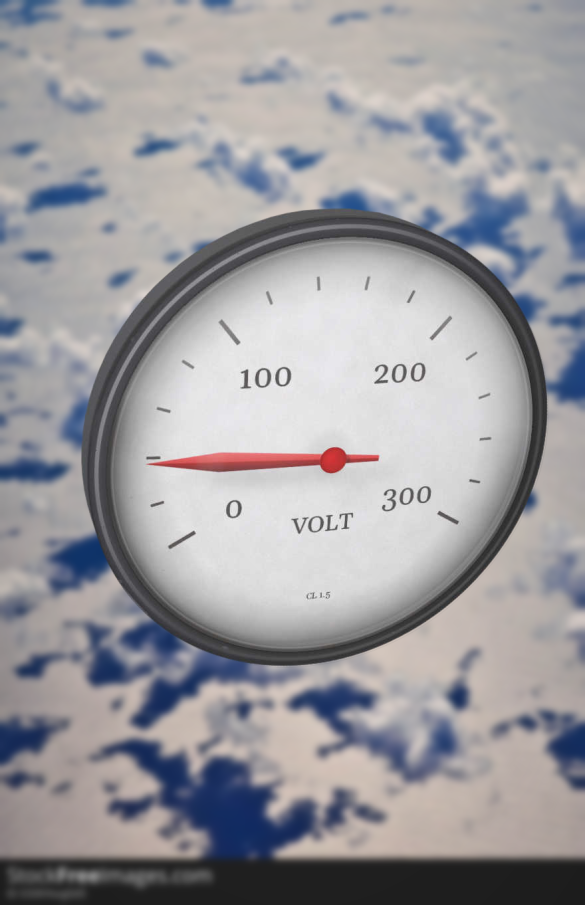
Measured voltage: 40 V
